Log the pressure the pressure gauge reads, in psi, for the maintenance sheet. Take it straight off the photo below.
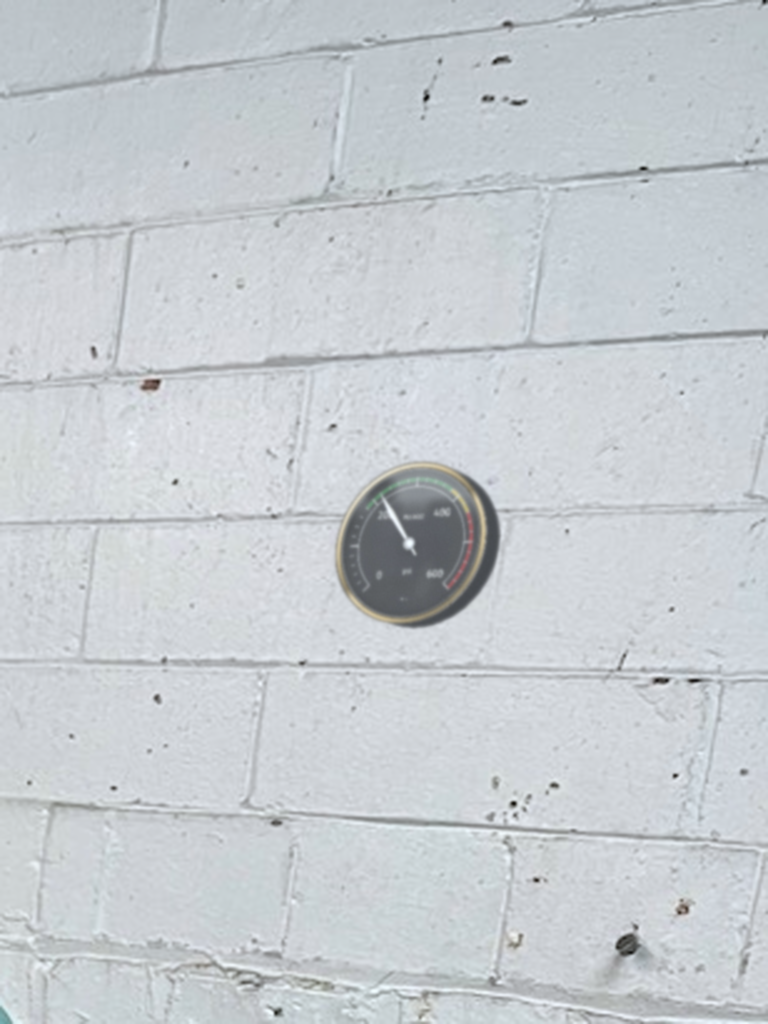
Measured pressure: 220 psi
